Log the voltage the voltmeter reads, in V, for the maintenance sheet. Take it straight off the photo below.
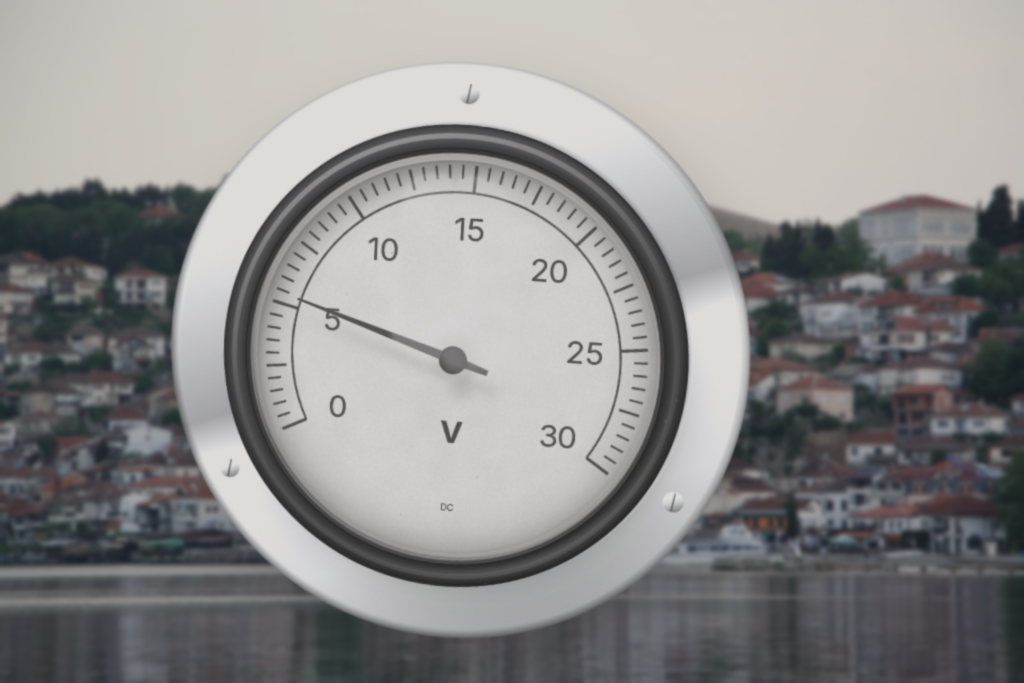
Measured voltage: 5.5 V
